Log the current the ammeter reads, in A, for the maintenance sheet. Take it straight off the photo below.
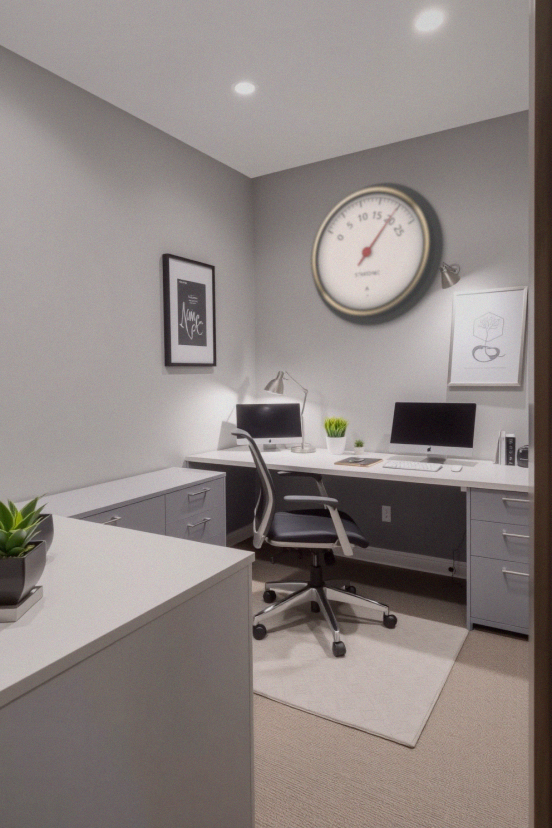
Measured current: 20 A
